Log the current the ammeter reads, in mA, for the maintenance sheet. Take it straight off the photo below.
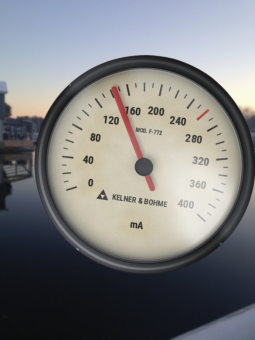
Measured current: 145 mA
